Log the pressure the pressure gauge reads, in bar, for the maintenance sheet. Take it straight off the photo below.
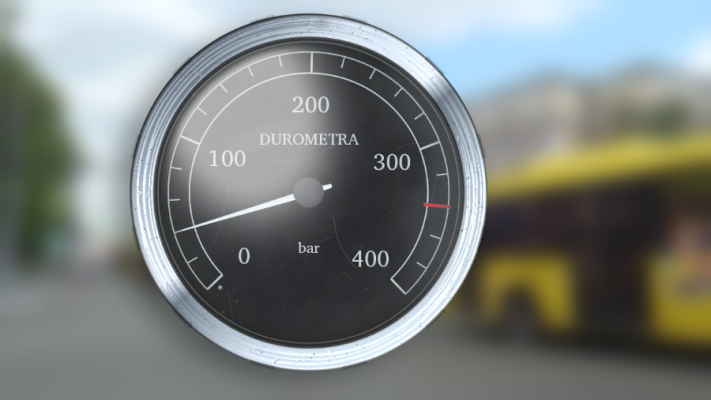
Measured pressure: 40 bar
